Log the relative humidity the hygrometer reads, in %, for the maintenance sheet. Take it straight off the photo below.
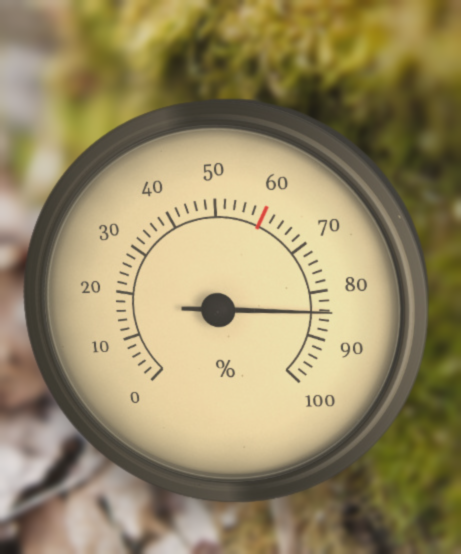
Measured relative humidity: 84 %
